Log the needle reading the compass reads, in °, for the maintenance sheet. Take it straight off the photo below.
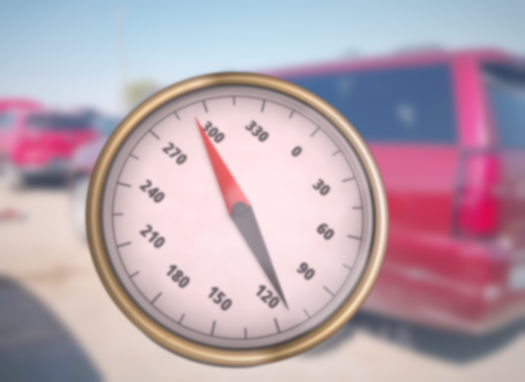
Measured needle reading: 292.5 °
